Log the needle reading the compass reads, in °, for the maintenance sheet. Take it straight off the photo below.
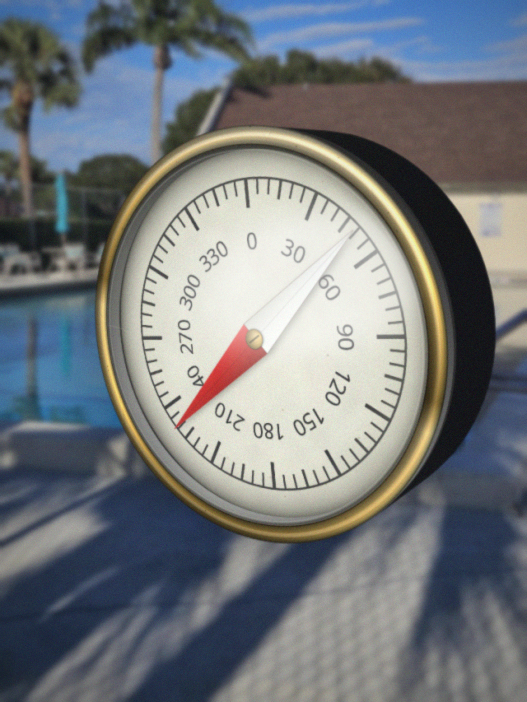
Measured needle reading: 230 °
